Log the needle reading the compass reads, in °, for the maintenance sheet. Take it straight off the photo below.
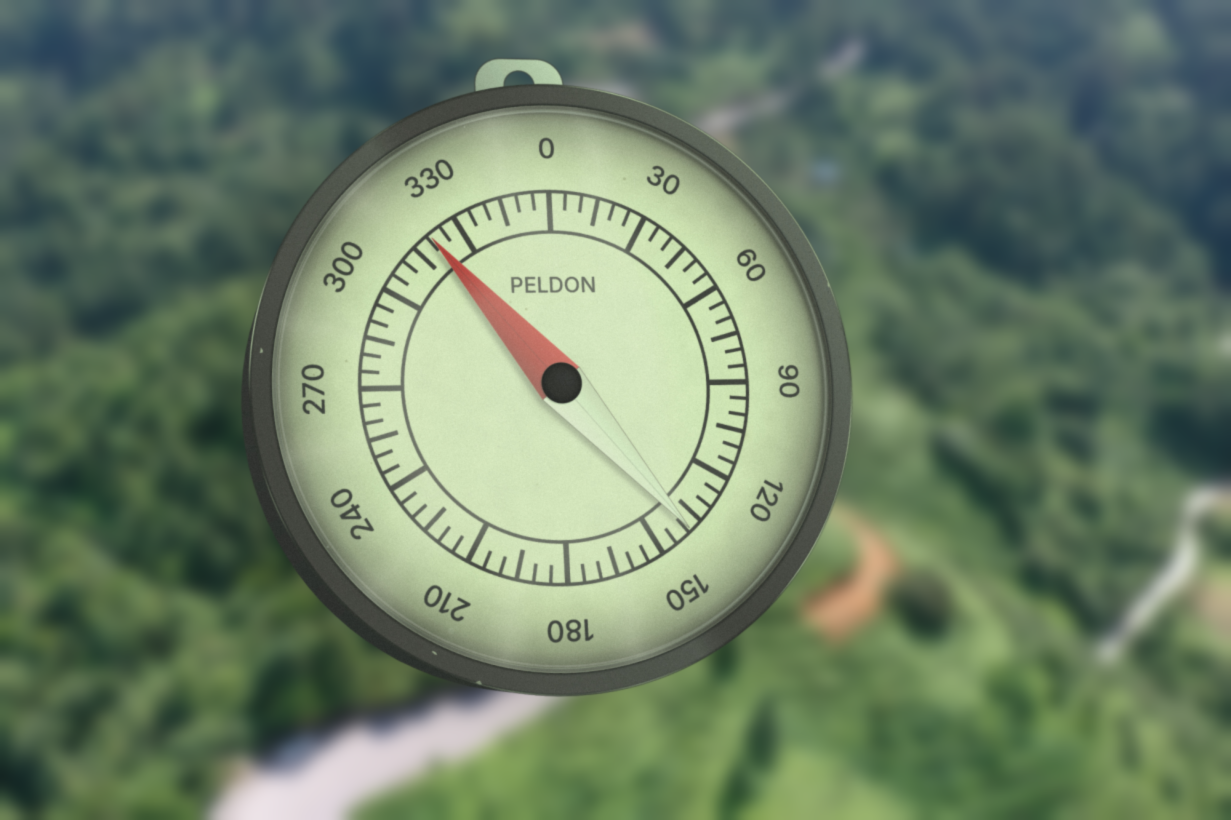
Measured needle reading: 320 °
